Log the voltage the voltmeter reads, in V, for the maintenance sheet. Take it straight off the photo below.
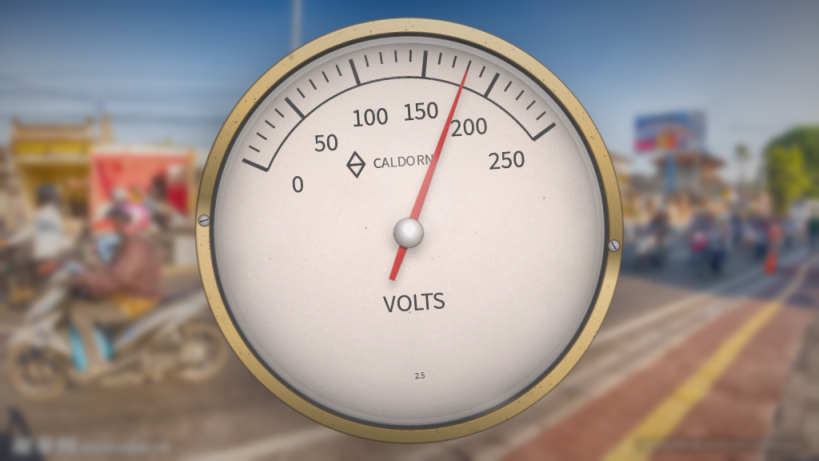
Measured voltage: 180 V
